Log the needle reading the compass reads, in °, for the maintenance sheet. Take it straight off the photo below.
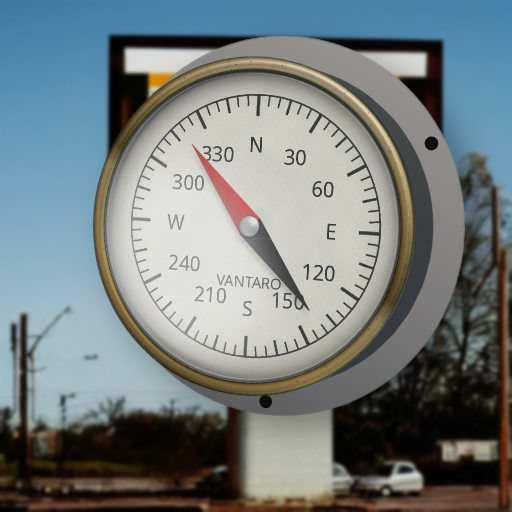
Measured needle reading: 320 °
